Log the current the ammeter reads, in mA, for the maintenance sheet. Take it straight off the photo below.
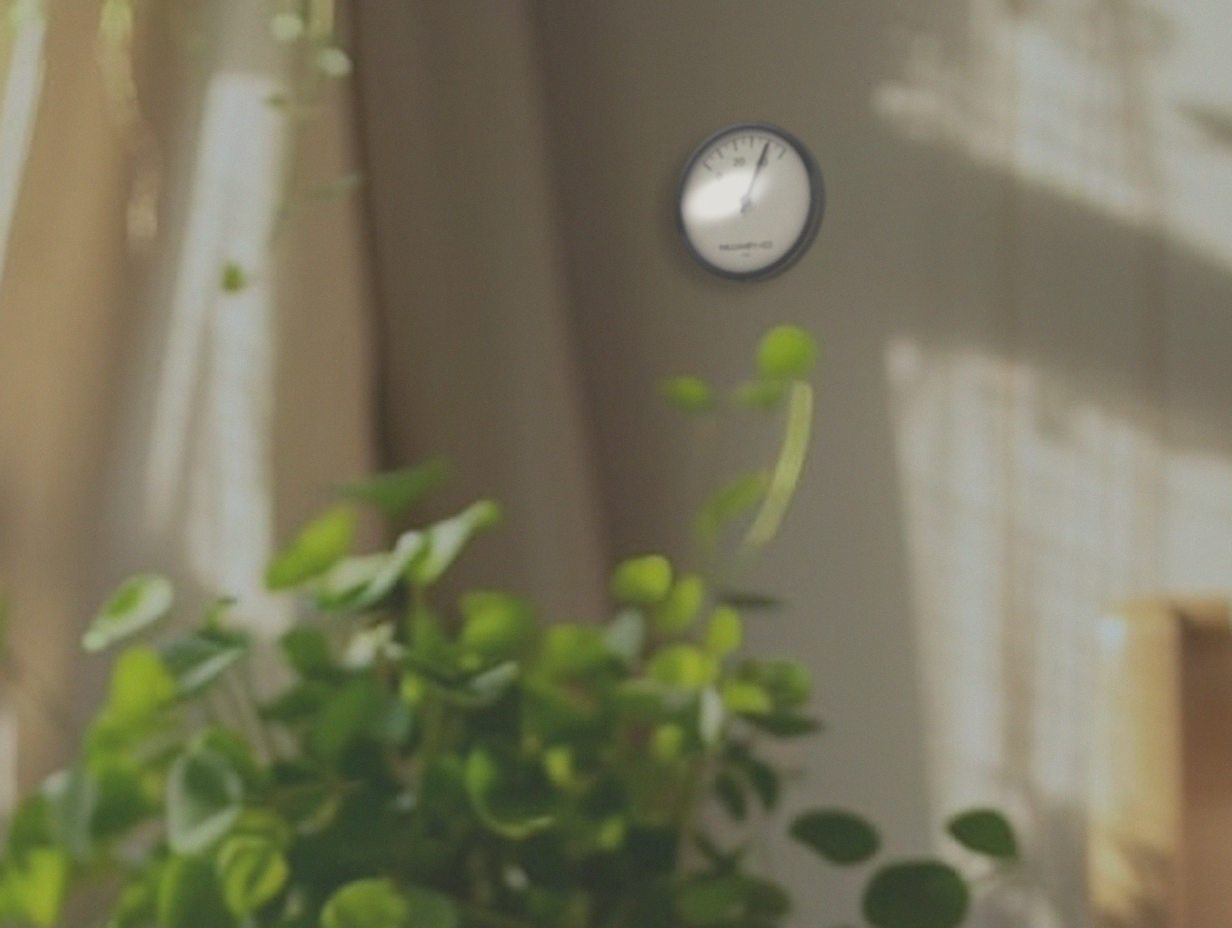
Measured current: 40 mA
